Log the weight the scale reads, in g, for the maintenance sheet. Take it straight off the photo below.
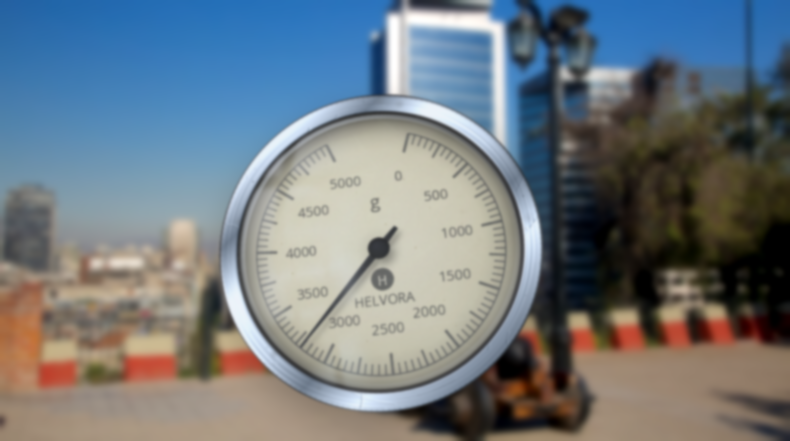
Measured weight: 3200 g
